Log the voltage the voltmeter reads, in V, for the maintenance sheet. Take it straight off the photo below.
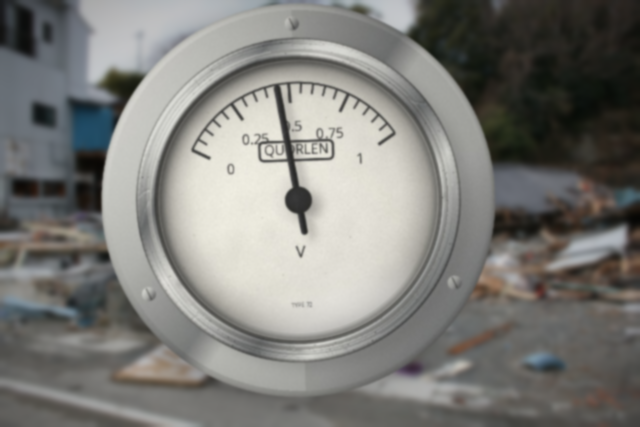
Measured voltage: 0.45 V
